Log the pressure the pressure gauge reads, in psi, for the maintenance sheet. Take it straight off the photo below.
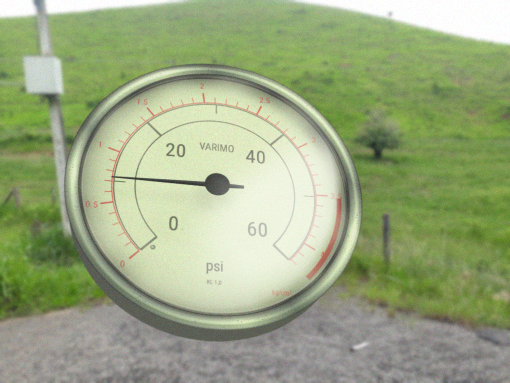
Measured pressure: 10 psi
